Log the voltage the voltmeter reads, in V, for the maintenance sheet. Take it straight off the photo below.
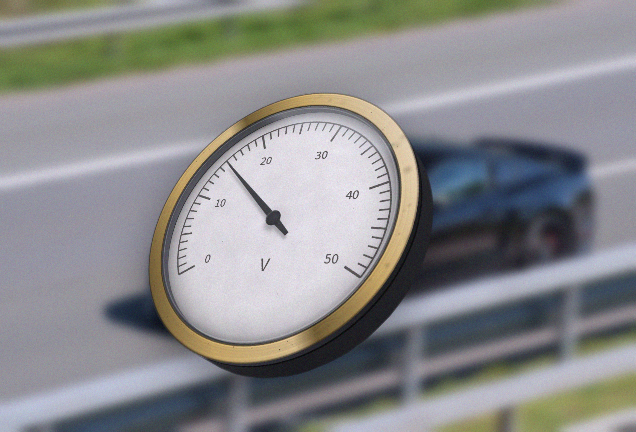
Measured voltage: 15 V
